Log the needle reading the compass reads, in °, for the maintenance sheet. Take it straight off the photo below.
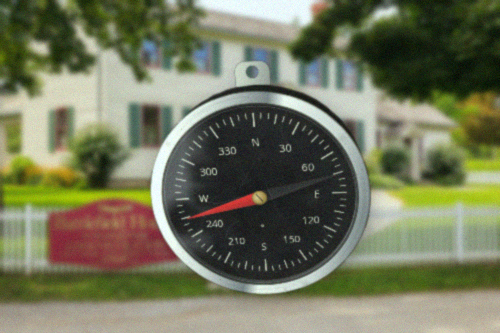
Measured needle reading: 255 °
